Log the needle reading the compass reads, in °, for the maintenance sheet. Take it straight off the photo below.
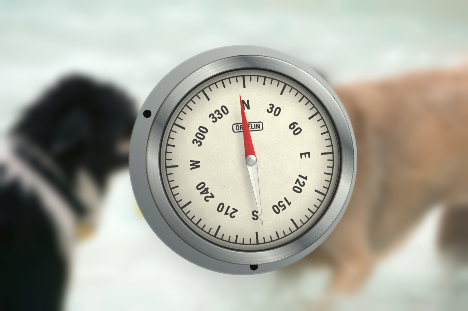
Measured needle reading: 355 °
